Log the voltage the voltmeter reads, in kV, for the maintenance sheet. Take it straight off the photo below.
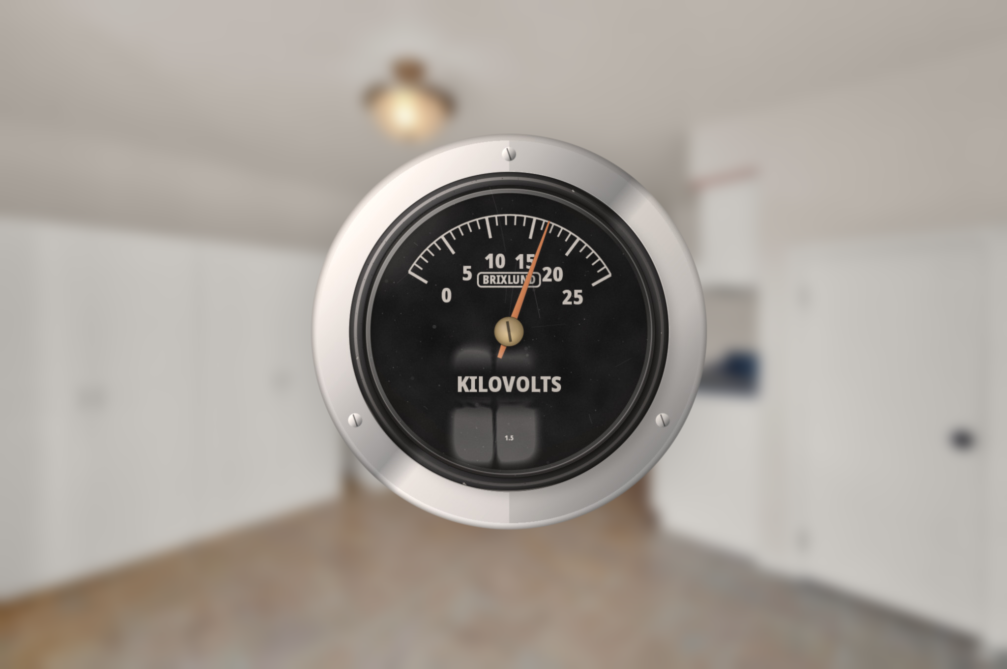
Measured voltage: 16.5 kV
